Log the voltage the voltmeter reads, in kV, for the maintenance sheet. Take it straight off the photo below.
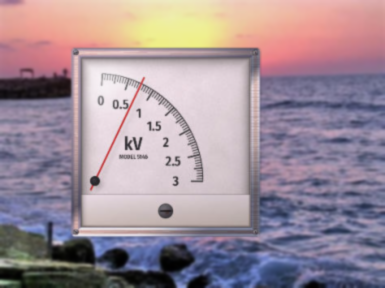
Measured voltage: 0.75 kV
